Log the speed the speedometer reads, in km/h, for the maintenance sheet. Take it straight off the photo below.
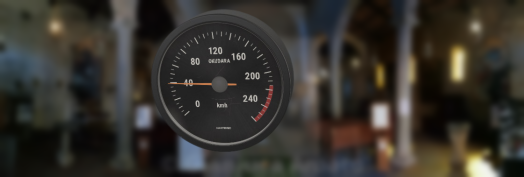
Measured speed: 40 km/h
